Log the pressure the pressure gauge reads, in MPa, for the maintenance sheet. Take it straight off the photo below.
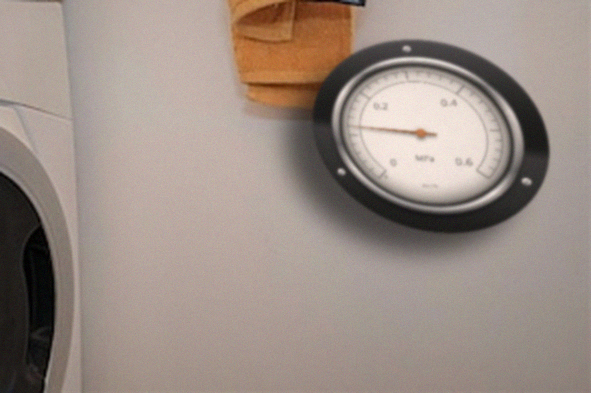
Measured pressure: 0.12 MPa
